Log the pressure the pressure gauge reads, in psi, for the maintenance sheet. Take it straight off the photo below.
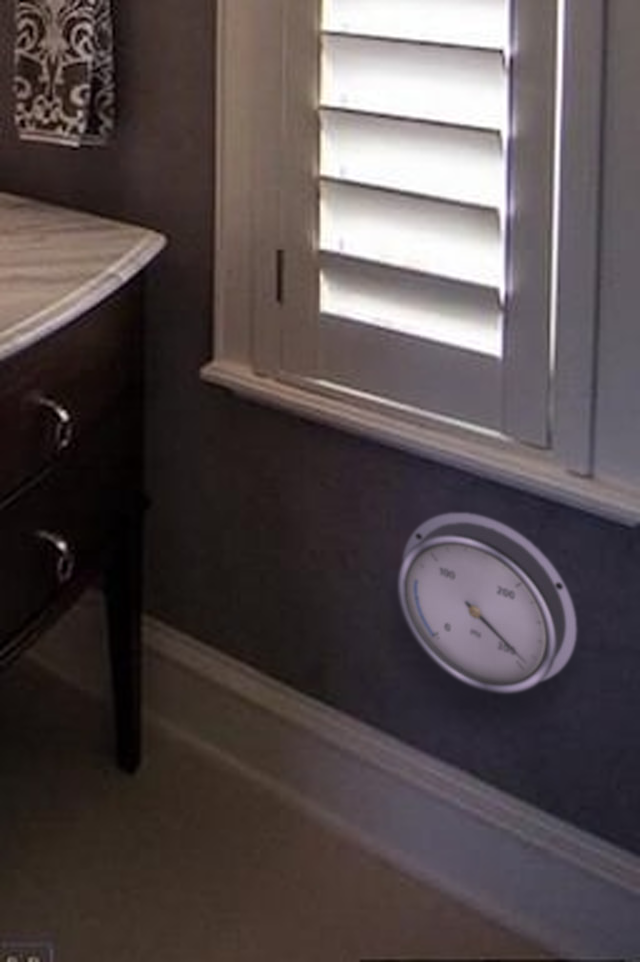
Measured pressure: 290 psi
